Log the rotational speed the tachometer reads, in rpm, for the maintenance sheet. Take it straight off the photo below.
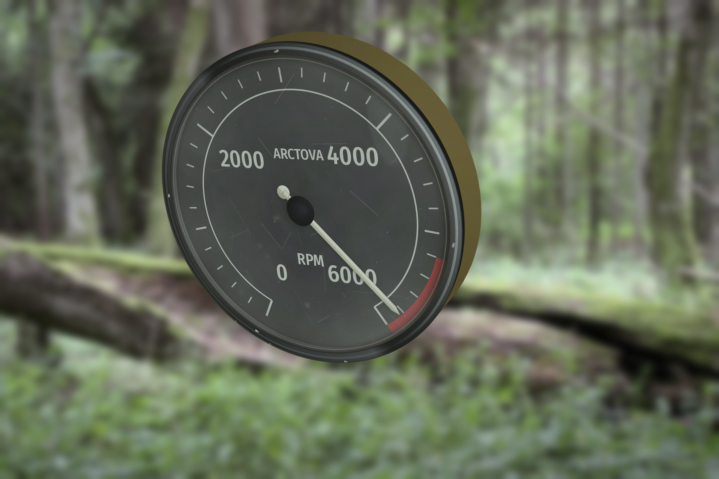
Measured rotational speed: 5800 rpm
